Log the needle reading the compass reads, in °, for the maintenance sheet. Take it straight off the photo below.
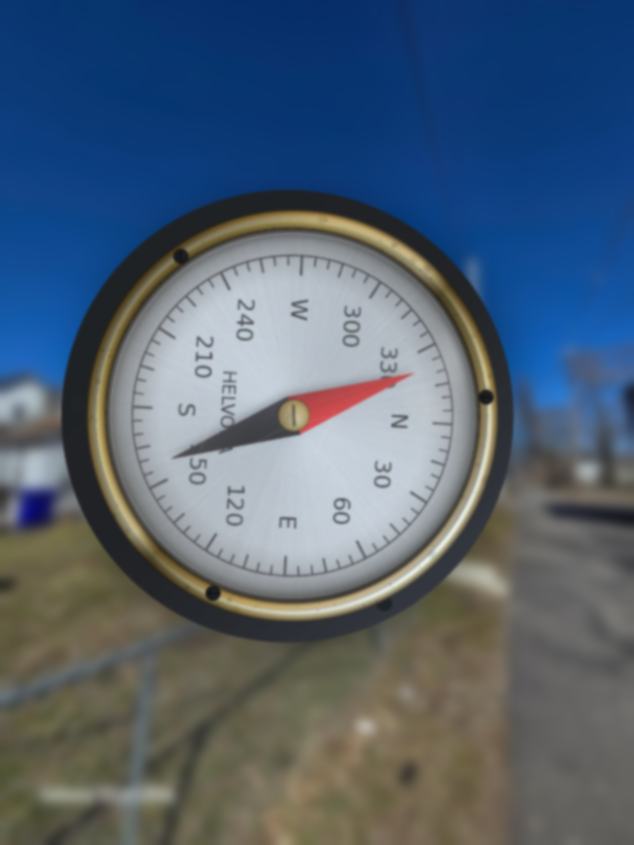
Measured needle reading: 337.5 °
